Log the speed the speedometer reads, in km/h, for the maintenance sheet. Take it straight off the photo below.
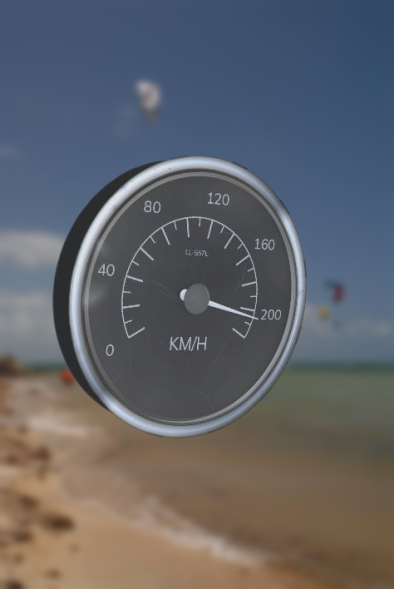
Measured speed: 205 km/h
